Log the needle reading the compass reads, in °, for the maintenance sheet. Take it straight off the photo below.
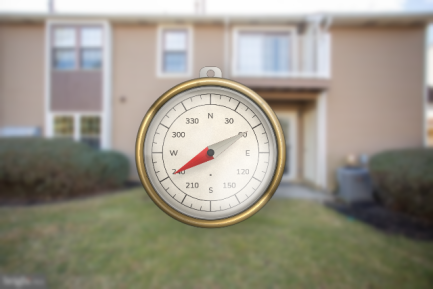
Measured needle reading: 240 °
